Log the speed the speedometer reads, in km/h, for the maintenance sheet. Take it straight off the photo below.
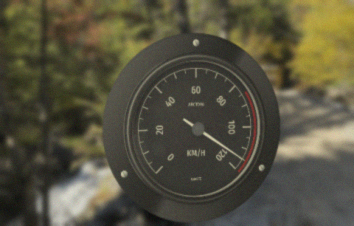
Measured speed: 115 km/h
